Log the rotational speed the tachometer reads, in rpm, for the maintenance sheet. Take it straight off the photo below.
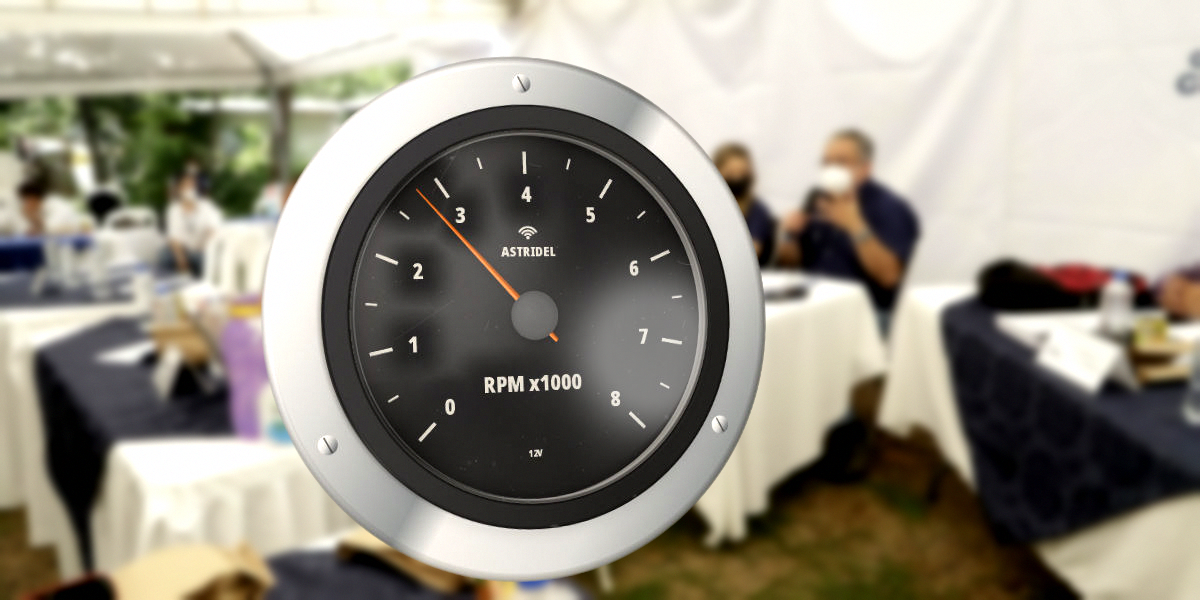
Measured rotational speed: 2750 rpm
